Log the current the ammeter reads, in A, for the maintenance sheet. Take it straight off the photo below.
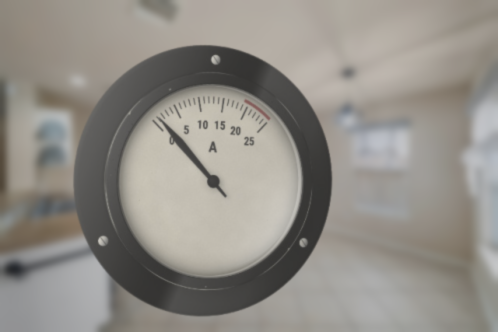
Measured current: 1 A
